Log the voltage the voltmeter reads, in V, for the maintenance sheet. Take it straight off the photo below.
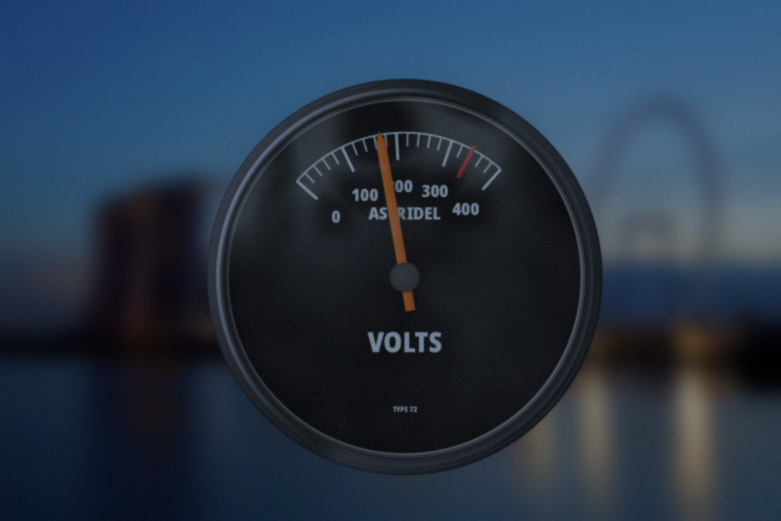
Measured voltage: 170 V
